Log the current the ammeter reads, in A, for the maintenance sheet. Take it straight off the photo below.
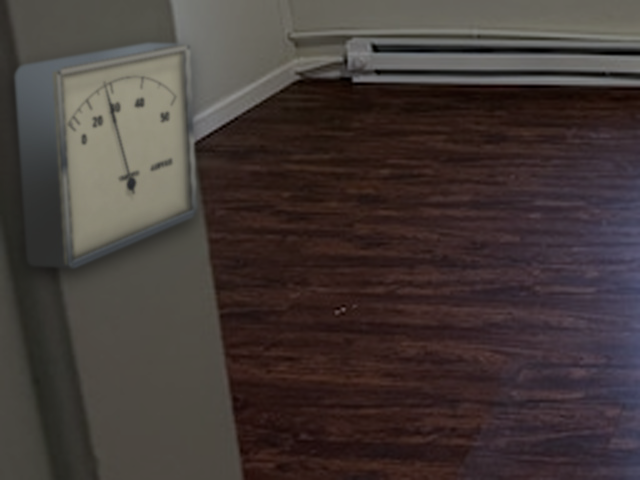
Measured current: 27.5 A
